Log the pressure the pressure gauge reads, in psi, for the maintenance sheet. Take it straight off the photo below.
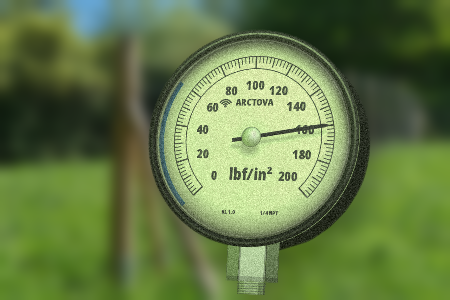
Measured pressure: 160 psi
